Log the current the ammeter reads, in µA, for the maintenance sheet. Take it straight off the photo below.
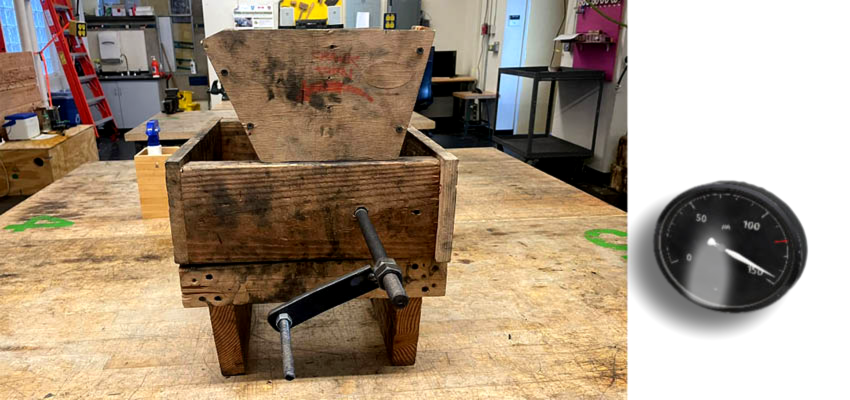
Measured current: 145 µA
